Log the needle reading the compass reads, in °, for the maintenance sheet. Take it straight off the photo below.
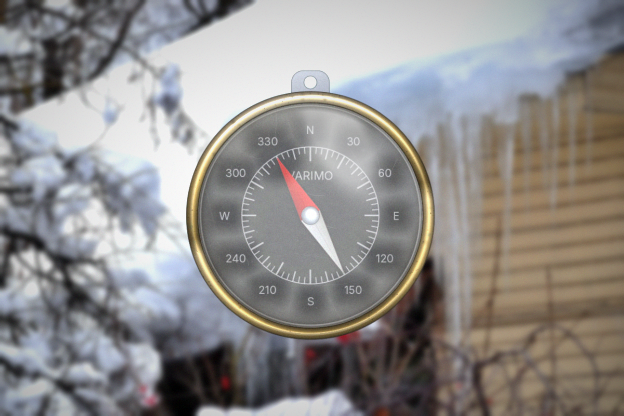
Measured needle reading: 330 °
